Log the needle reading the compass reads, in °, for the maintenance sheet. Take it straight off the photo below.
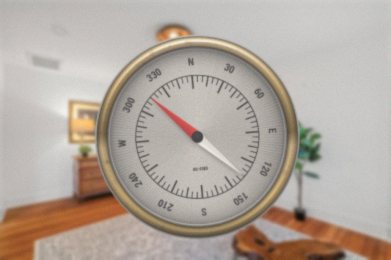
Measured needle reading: 315 °
